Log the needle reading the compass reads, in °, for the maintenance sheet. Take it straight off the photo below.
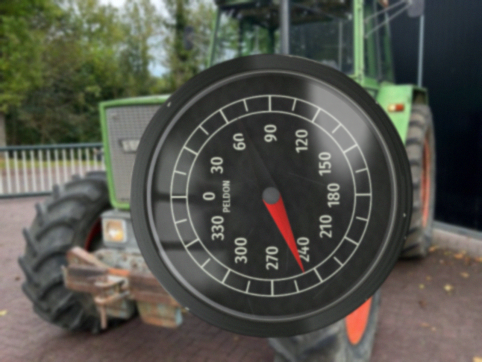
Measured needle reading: 247.5 °
